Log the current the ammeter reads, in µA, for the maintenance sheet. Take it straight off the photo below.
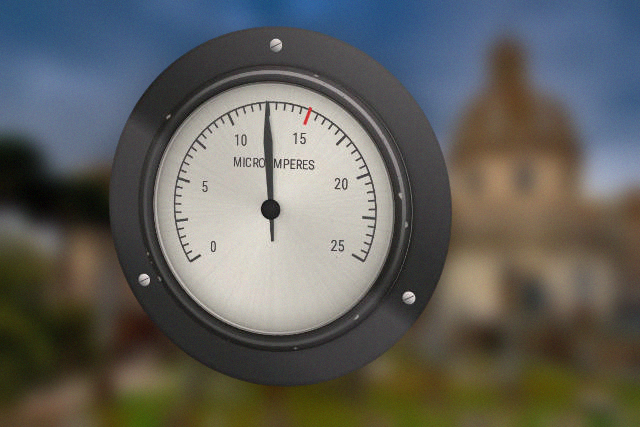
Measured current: 12.5 µA
